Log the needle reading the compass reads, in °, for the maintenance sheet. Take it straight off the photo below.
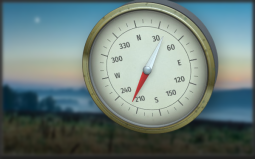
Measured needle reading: 220 °
